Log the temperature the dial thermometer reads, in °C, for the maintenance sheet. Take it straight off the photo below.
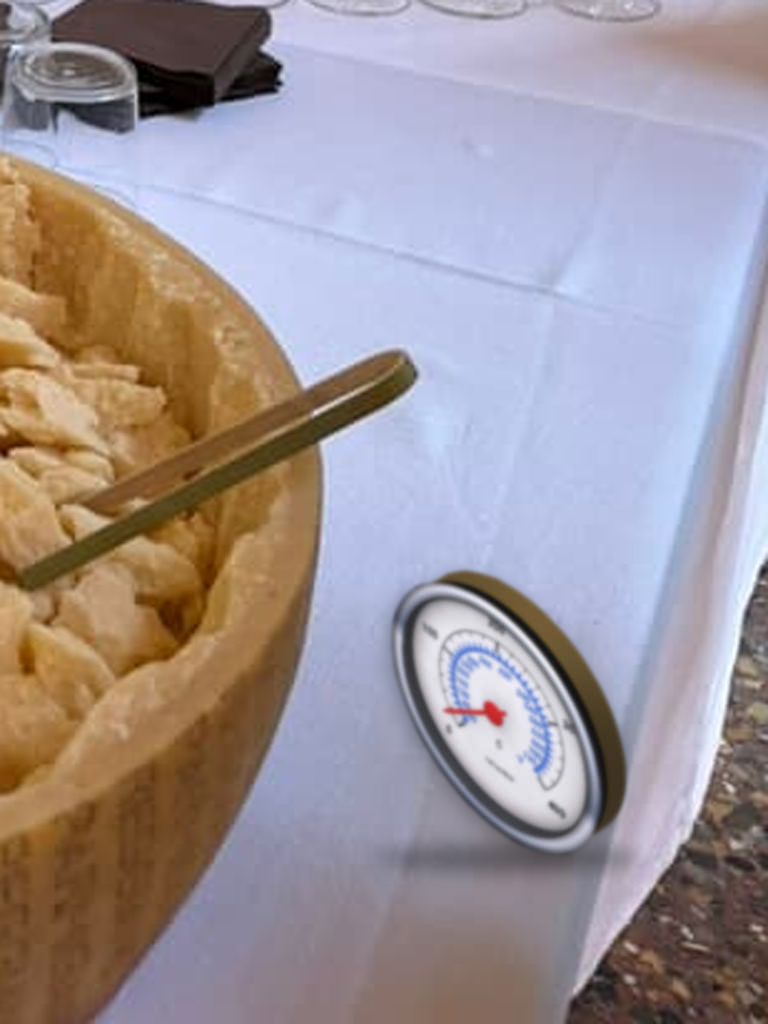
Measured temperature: 20 °C
